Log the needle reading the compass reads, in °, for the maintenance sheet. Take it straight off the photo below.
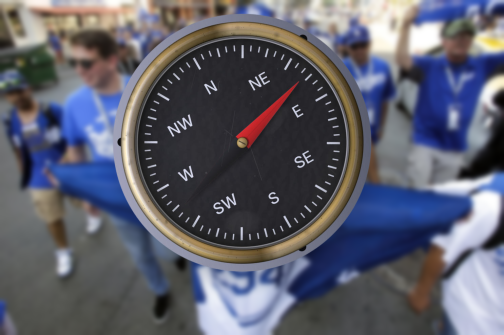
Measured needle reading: 72.5 °
